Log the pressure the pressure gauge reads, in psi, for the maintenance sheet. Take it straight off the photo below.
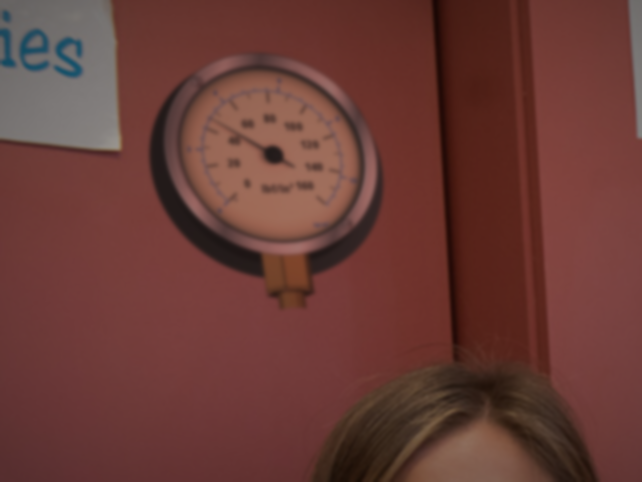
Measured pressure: 45 psi
